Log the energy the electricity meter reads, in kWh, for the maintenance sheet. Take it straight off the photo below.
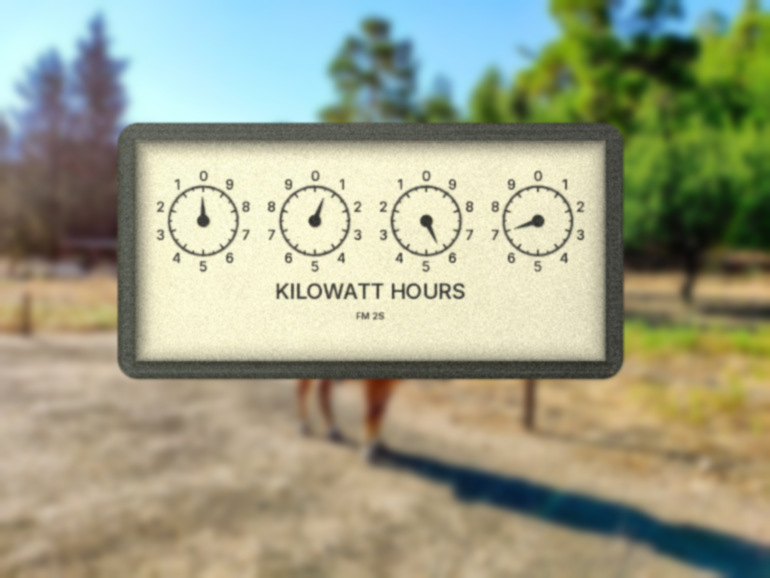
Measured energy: 57 kWh
